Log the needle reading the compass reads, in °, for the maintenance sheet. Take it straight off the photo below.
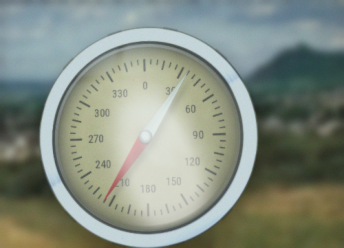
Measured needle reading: 215 °
